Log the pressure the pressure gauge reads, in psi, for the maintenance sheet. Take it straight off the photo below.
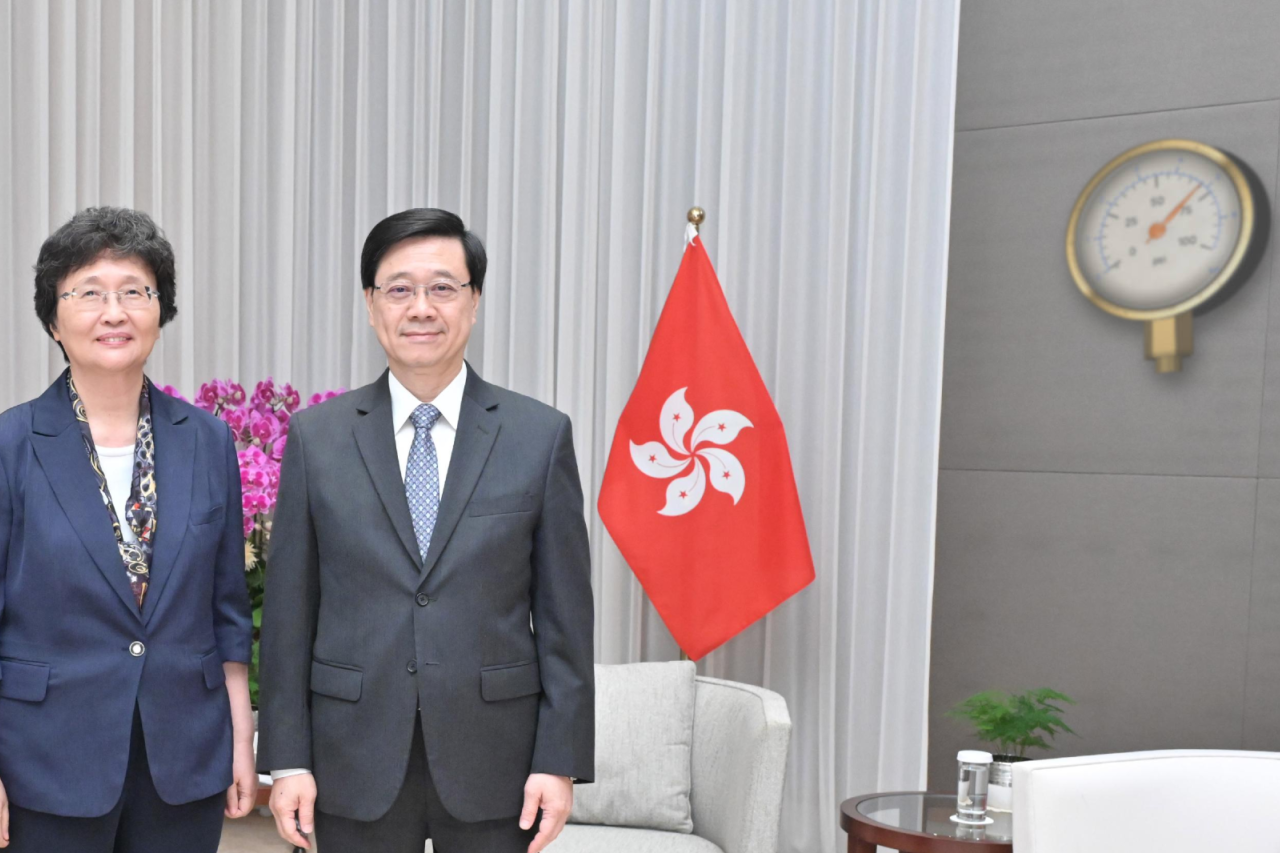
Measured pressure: 70 psi
